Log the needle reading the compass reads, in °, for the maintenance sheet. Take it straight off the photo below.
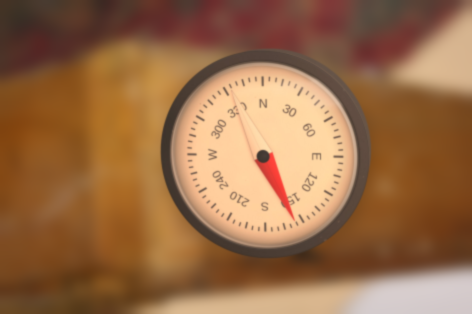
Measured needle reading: 155 °
